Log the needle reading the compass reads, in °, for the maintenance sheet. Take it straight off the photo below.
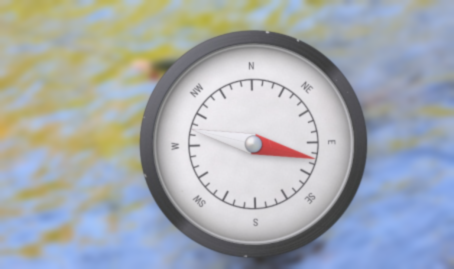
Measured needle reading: 105 °
